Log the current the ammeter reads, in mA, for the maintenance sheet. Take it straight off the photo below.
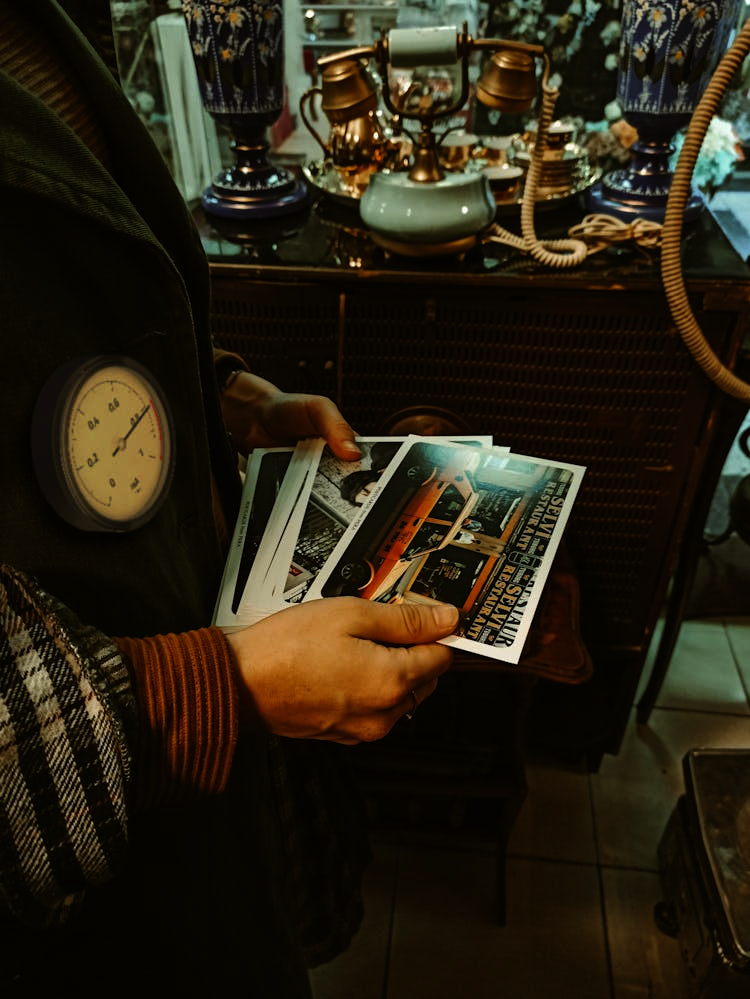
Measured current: 0.8 mA
